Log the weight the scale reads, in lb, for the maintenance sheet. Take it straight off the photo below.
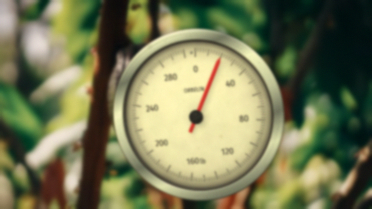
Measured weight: 20 lb
